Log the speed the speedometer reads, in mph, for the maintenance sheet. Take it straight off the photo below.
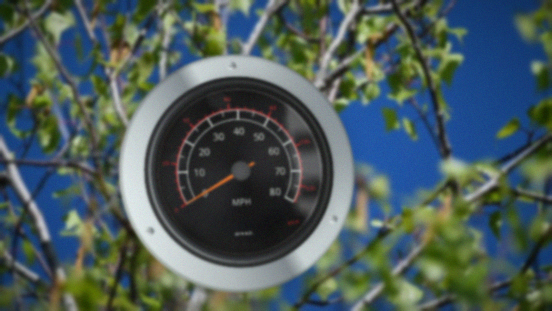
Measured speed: 0 mph
